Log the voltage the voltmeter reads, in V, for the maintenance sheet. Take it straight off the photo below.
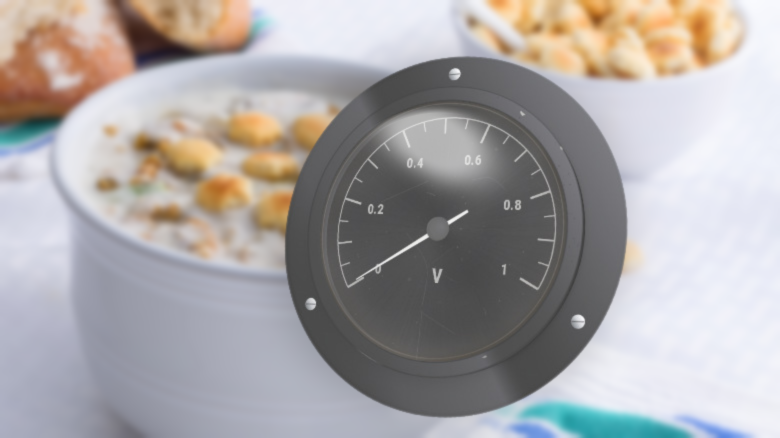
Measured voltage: 0 V
